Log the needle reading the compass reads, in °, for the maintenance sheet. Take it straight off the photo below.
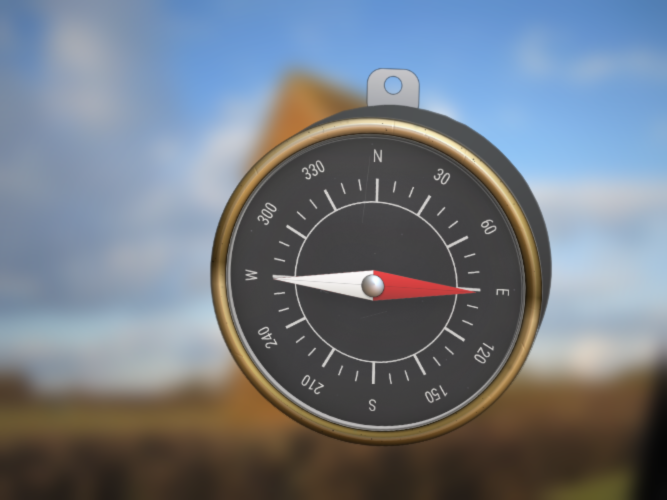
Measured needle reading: 90 °
